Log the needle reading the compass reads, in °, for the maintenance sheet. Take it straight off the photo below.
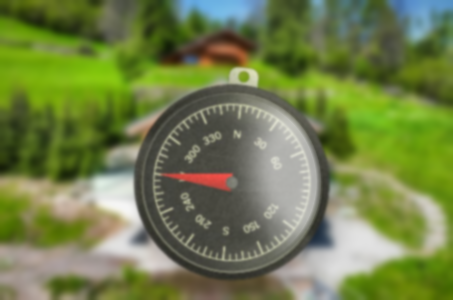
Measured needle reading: 270 °
